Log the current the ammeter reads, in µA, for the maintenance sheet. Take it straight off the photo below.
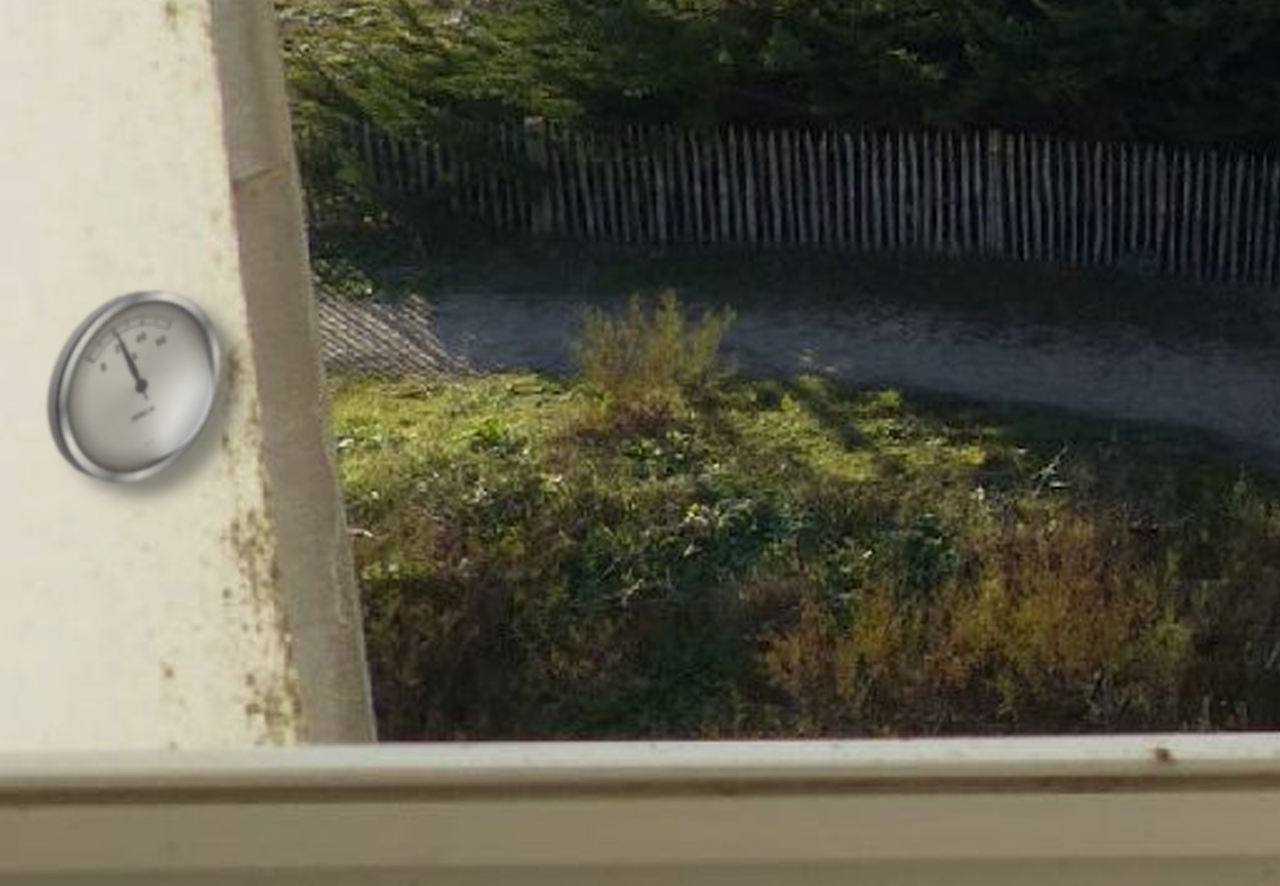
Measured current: 20 µA
